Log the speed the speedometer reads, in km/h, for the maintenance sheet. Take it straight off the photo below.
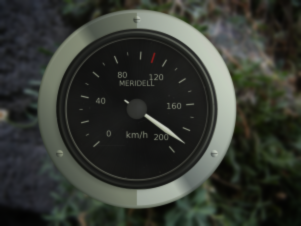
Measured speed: 190 km/h
